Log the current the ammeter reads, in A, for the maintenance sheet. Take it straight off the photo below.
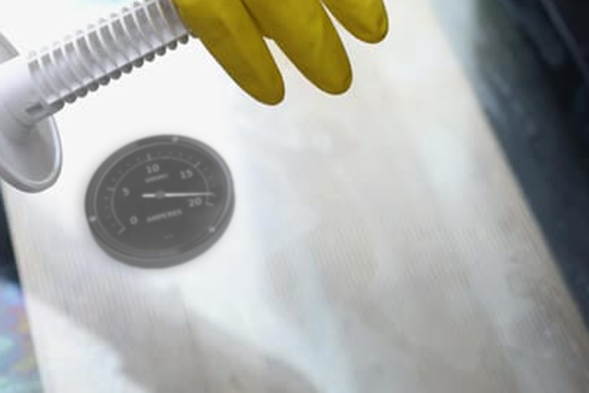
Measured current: 19 A
